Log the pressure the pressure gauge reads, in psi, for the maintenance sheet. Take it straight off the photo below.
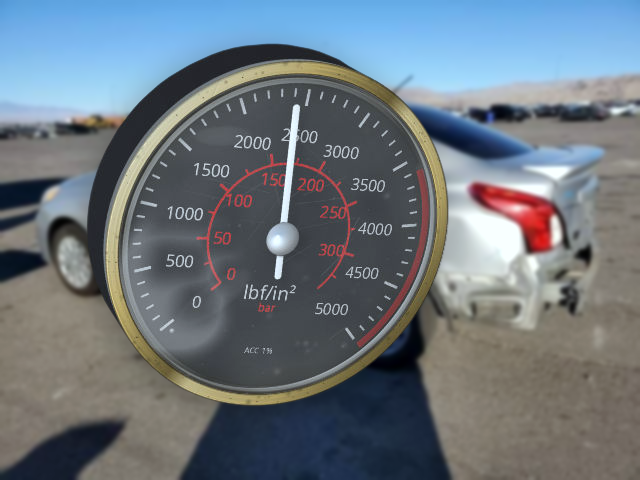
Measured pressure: 2400 psi
